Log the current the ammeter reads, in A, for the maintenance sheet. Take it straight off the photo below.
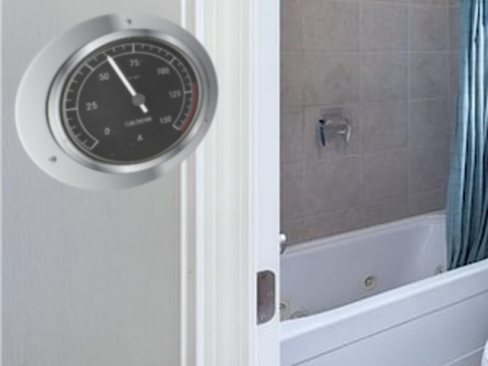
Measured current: 60 A
